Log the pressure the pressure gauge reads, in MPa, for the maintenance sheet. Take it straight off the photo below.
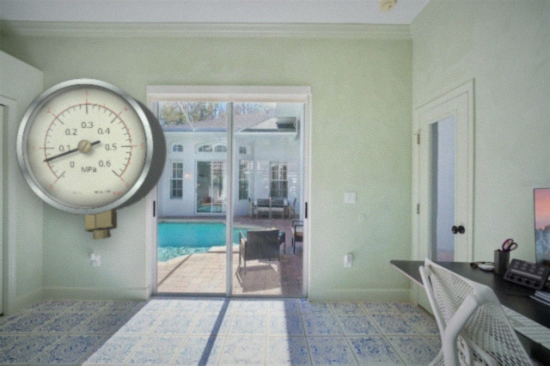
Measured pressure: 0.06 MPa
